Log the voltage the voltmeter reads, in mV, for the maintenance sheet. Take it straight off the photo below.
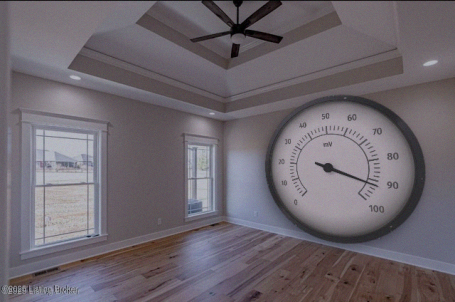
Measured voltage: 92 mV
